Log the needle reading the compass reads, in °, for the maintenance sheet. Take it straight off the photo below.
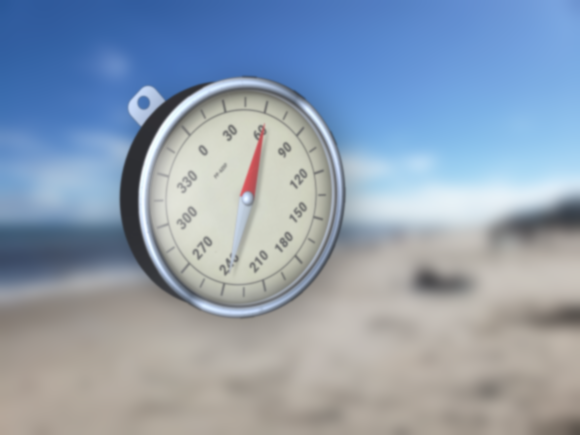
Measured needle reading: 60 °
